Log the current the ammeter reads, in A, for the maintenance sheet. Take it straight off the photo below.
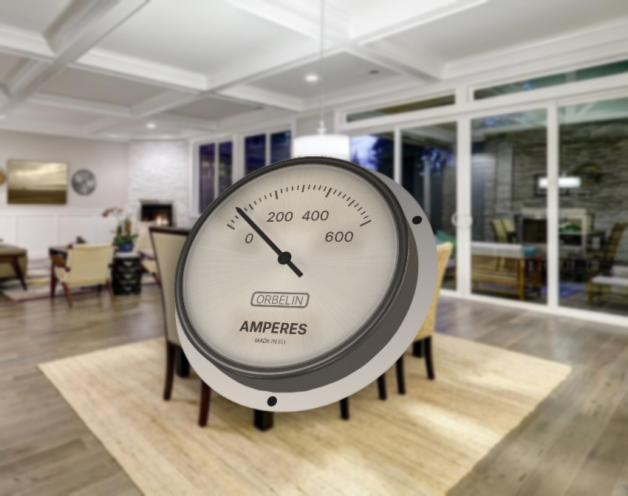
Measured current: 60 A
